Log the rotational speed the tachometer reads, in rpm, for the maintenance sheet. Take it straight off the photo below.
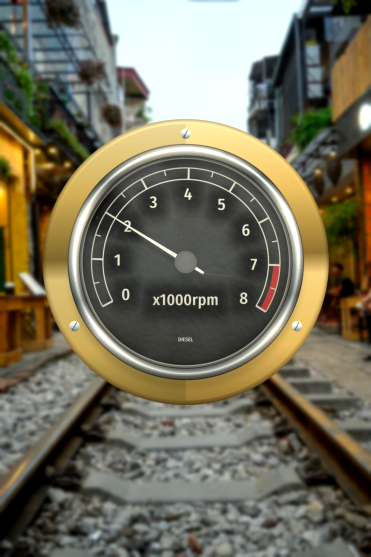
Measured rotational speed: 2000 rpm
